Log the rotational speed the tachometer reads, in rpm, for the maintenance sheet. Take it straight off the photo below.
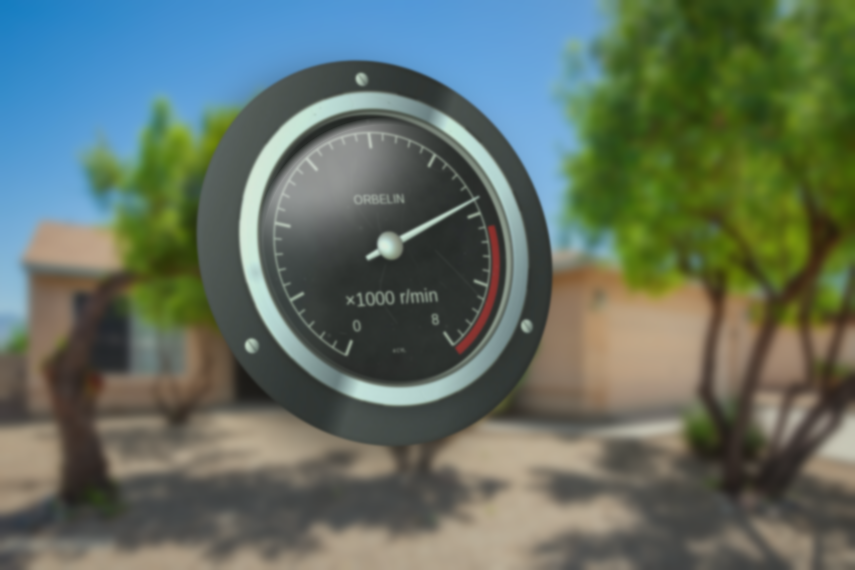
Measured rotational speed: 5800 rpm
